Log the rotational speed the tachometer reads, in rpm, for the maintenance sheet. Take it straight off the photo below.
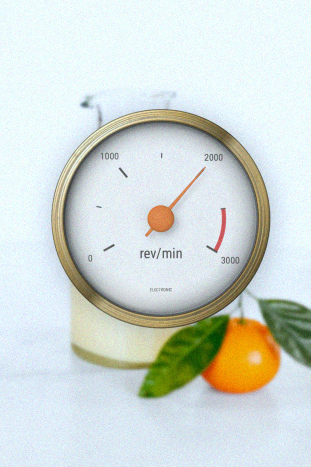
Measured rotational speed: 2000 rpm
